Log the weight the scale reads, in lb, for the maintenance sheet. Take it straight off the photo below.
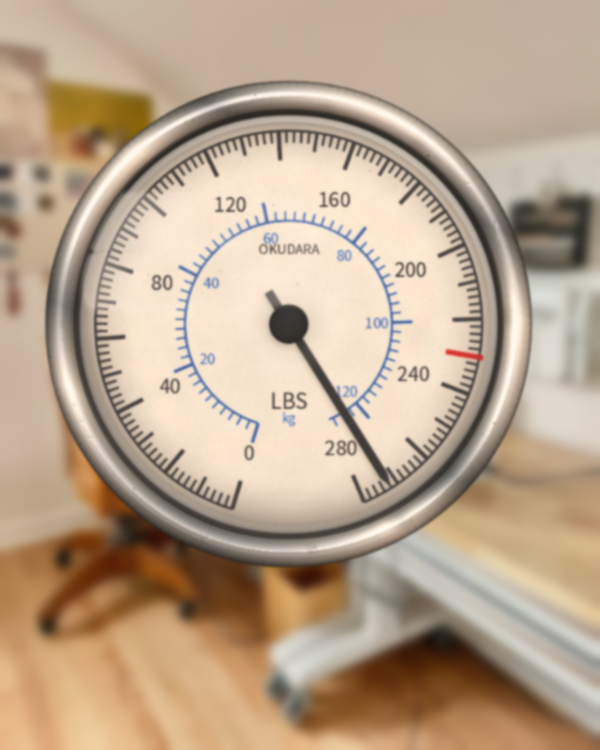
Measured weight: 272 lb
